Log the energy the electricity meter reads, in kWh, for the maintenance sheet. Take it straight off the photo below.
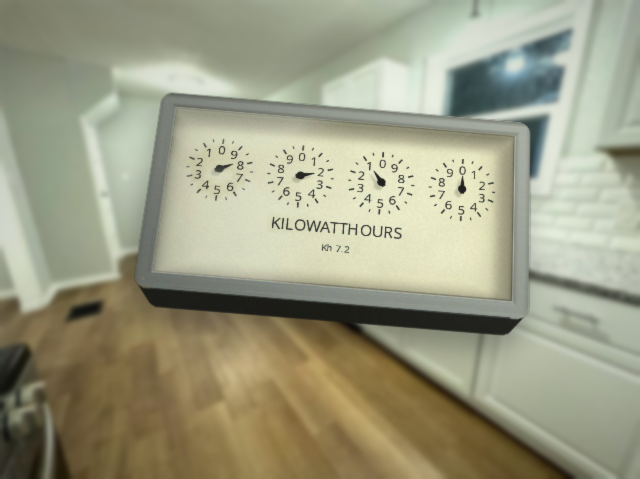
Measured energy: 8210 kWh
